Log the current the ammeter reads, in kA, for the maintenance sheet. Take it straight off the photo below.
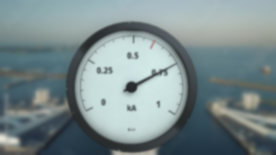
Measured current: 0.75 kA
